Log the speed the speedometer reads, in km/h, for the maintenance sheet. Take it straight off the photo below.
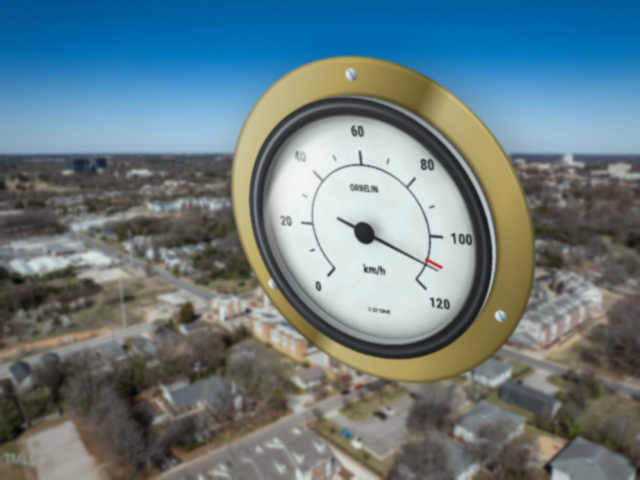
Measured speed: 110 km/h
